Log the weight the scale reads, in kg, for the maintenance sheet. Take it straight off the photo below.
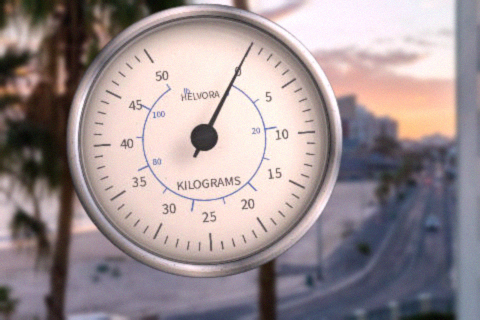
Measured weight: 0 kg
